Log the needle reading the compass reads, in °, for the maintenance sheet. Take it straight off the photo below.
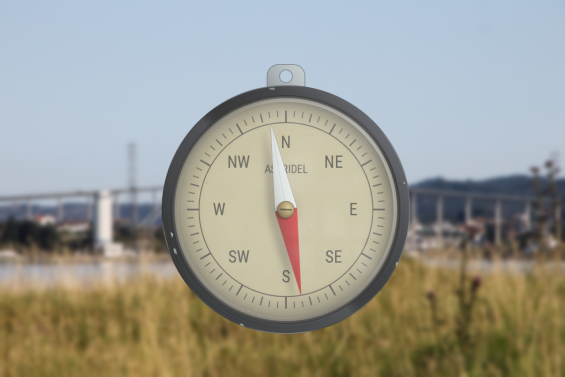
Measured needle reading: 170 °
